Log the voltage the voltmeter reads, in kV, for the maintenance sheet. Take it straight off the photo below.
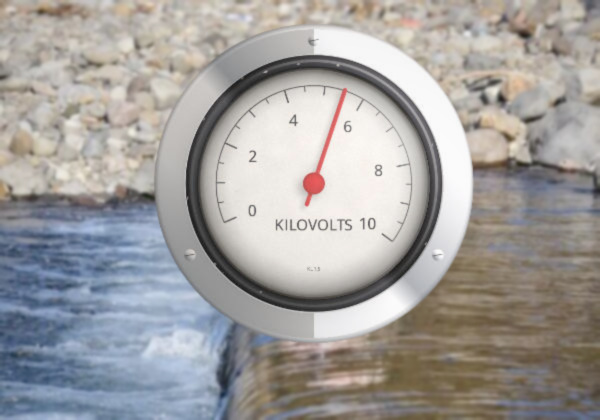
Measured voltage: 5.5 kV
